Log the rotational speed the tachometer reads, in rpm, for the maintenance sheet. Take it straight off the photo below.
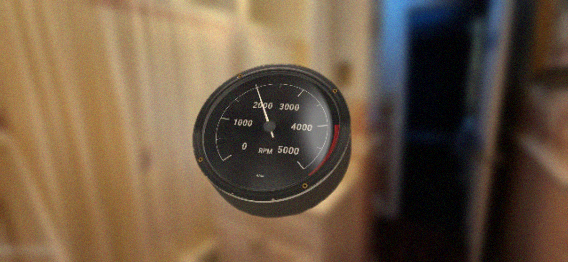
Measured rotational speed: 2000 rpm
